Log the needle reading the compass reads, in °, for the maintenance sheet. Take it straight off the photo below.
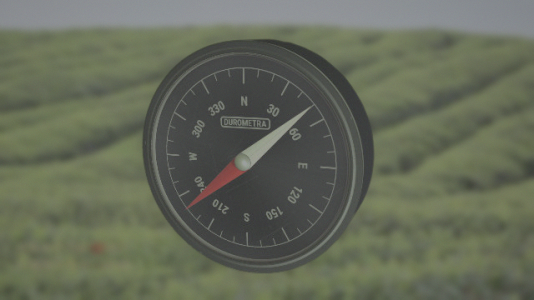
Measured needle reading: 230 °
